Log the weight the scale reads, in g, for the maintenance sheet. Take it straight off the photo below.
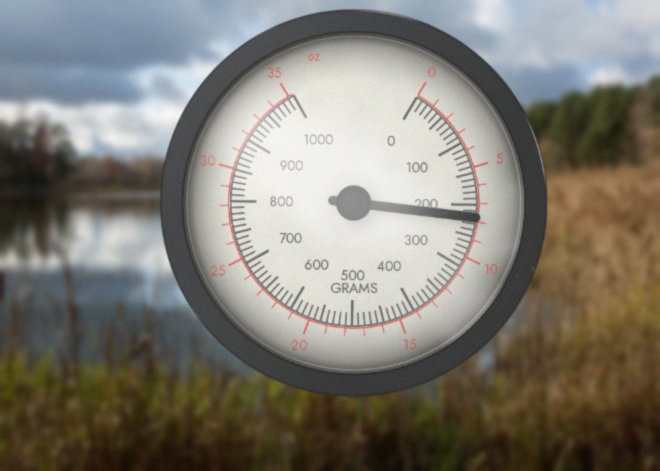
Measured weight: 220 g
